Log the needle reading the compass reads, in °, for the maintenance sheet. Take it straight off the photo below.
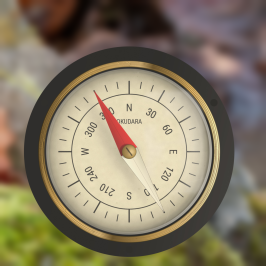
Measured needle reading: 330 °
